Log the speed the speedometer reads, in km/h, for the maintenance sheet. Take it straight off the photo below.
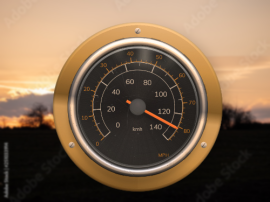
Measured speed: 130 km/h
